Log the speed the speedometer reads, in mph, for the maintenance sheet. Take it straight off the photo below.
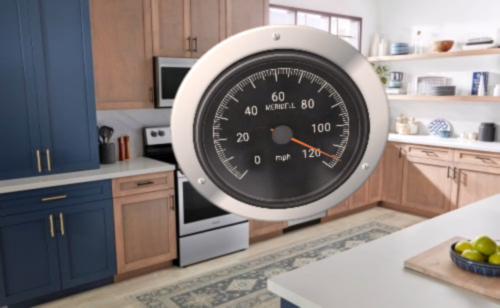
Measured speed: 115 mph
